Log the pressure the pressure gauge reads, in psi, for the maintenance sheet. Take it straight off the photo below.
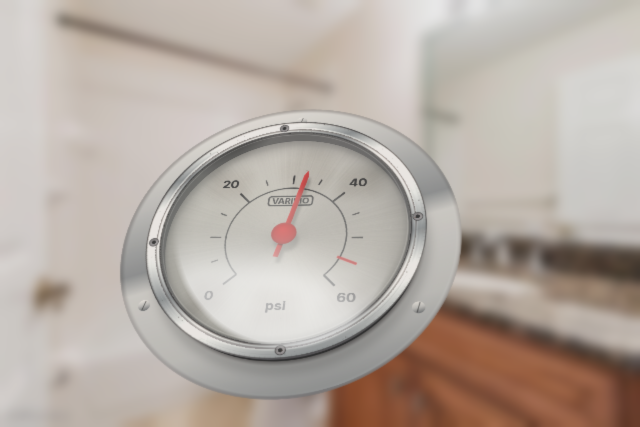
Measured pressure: 32.5 psi
